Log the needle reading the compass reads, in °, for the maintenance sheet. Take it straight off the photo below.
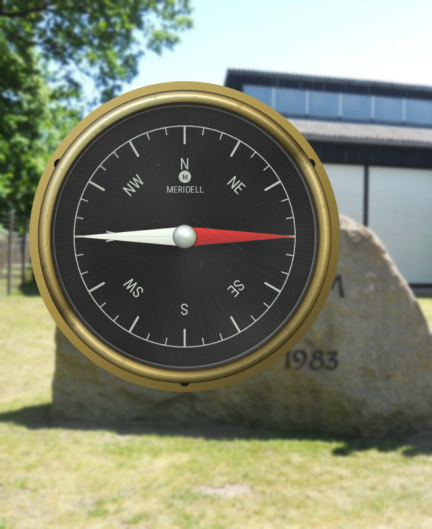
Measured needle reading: 90 °
